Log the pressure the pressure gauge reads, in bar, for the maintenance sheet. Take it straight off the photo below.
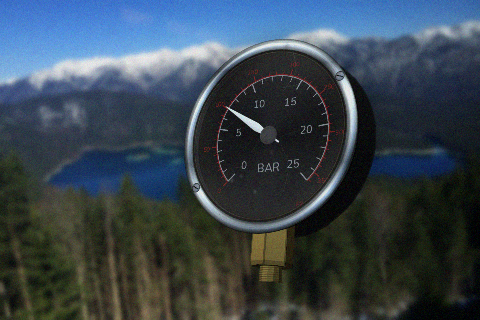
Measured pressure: 7 bar
